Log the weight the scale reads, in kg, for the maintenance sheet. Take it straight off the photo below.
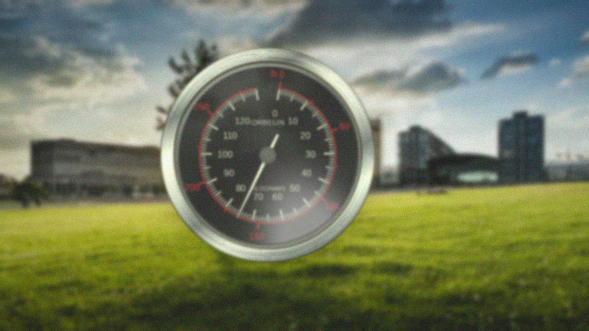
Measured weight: 75 kg
